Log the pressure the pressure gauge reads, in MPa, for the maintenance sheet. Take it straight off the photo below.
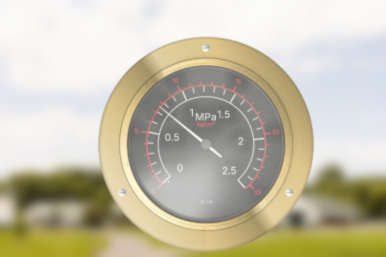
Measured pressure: 0.75 MPa
